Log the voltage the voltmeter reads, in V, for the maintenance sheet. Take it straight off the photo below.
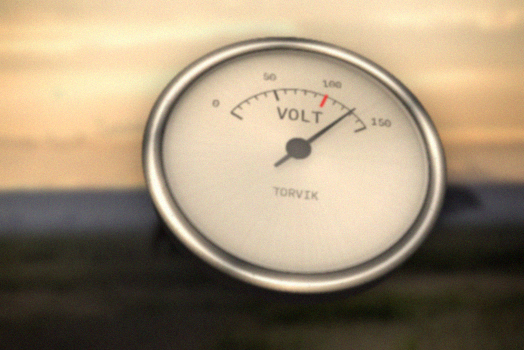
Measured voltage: 130 V
